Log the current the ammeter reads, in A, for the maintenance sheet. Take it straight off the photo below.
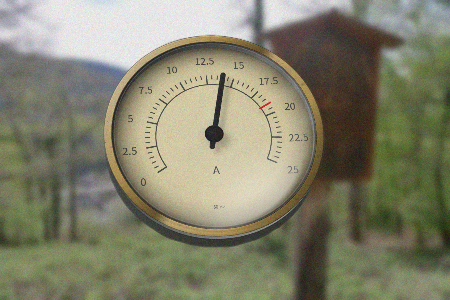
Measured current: 14 A
